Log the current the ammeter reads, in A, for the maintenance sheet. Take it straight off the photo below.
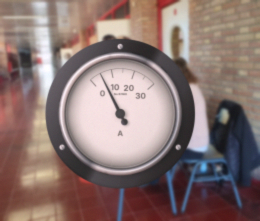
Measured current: 5 A
